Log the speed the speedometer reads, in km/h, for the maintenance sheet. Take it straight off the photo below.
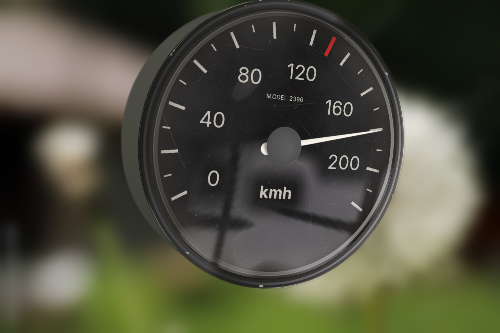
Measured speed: 180 km/h
